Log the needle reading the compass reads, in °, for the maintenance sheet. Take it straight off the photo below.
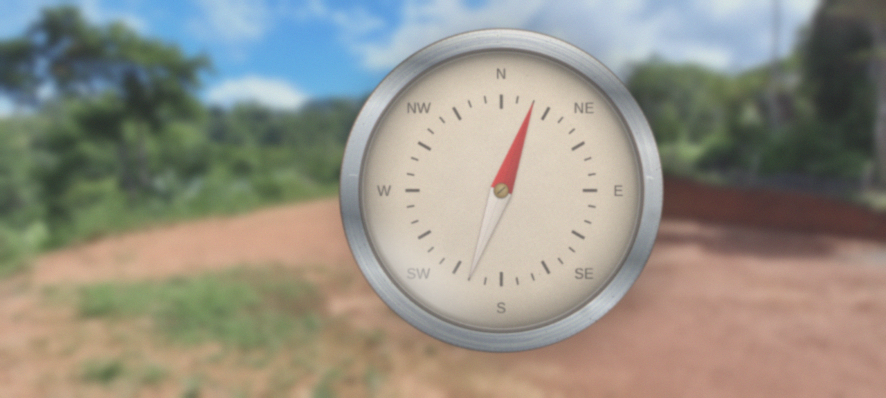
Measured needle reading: 20 °
